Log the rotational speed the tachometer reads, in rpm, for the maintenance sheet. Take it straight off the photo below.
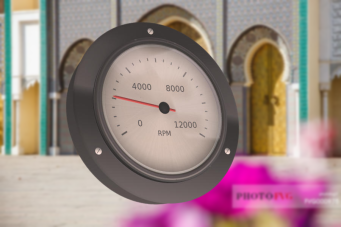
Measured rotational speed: 2000 rpm
